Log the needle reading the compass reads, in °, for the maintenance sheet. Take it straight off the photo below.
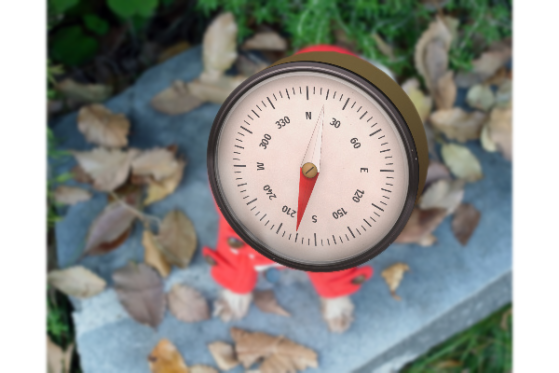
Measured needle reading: 195 °
